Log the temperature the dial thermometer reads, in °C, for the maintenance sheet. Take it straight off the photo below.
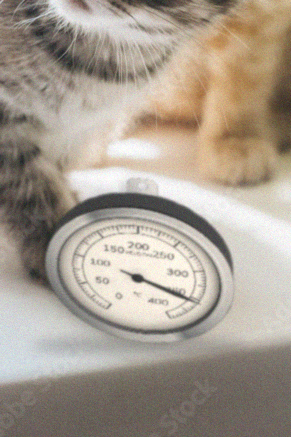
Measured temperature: 350 °C
